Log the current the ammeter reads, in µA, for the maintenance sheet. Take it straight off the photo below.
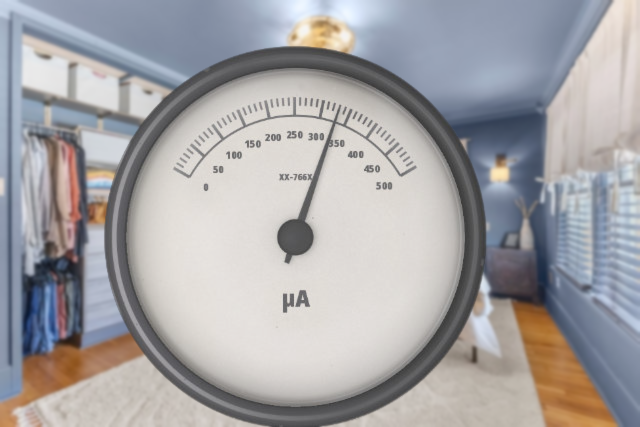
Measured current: 330 µA
